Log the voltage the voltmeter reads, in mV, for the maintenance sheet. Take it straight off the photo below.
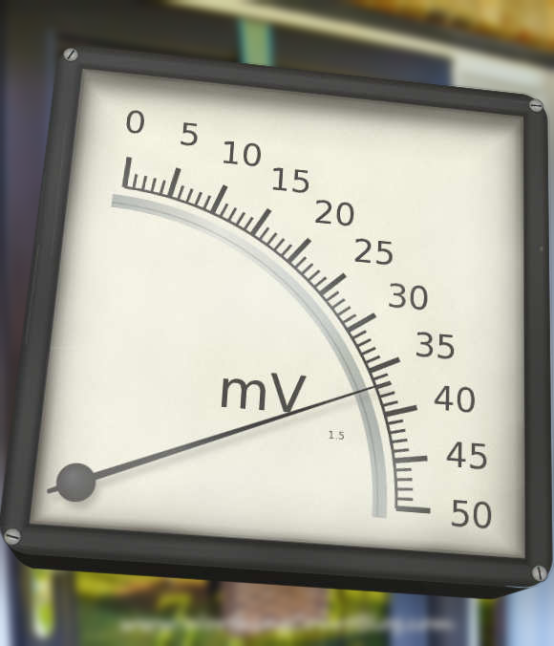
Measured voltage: 37 mV
